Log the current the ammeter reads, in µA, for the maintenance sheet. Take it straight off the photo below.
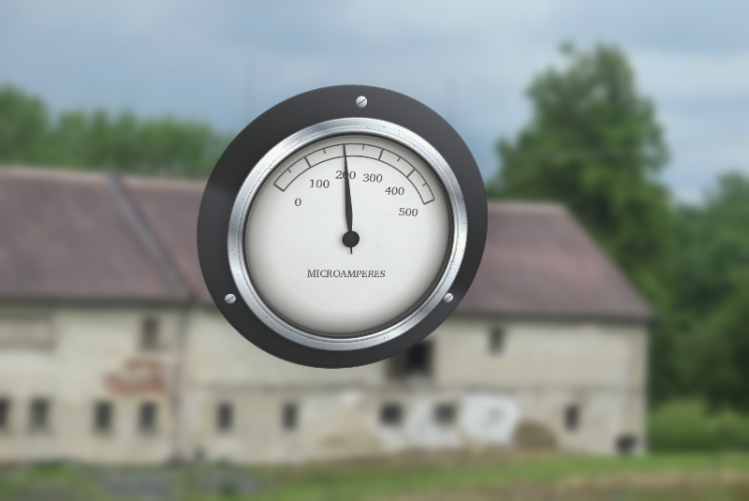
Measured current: 200 µA
